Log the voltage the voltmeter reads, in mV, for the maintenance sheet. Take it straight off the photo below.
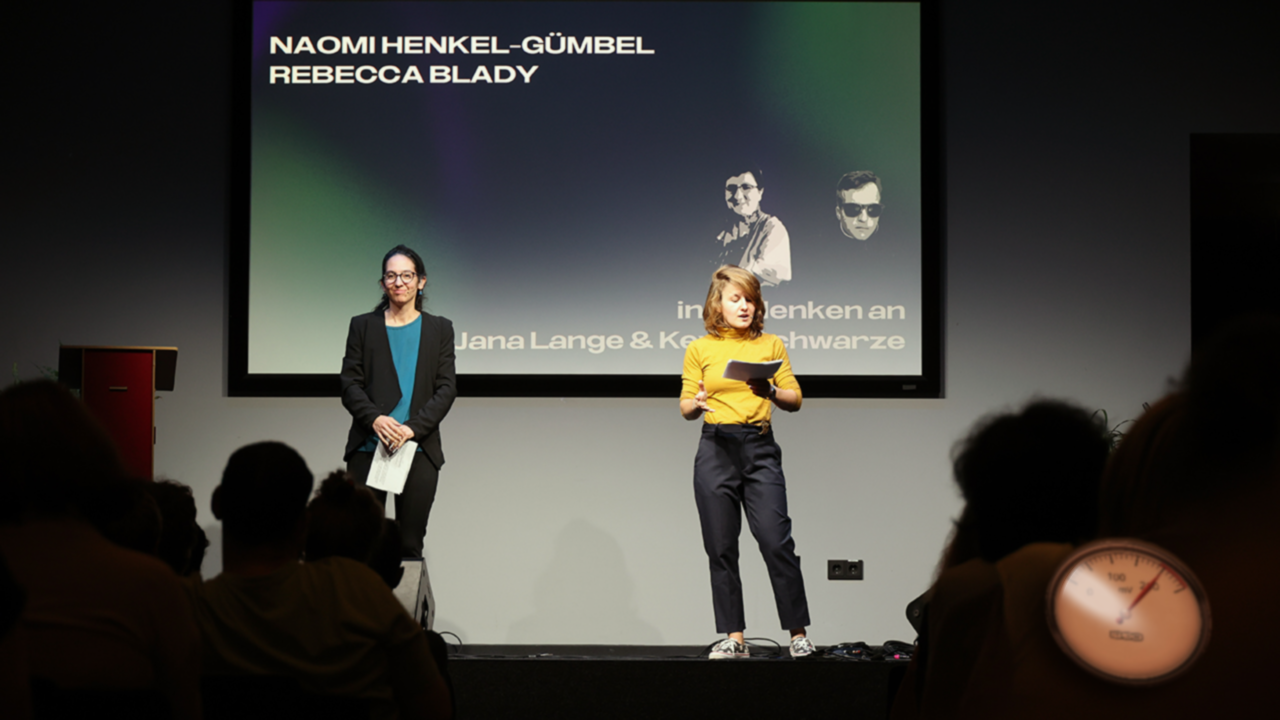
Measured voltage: 200 mV
